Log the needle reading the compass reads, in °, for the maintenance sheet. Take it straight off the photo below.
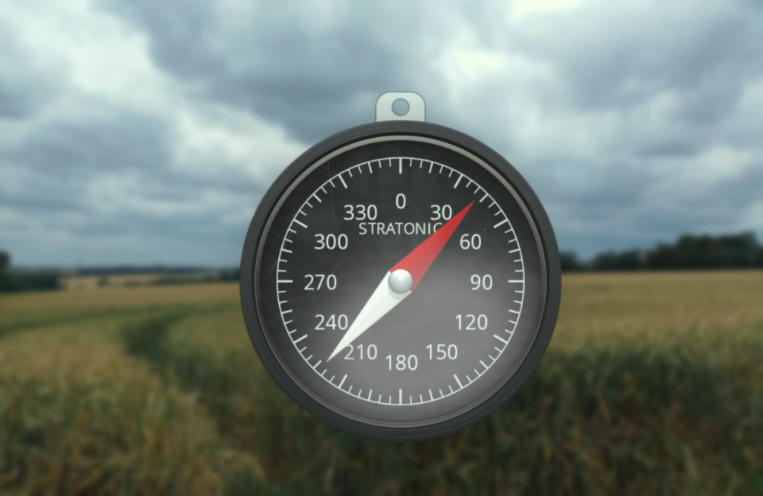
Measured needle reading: 42.5 °
